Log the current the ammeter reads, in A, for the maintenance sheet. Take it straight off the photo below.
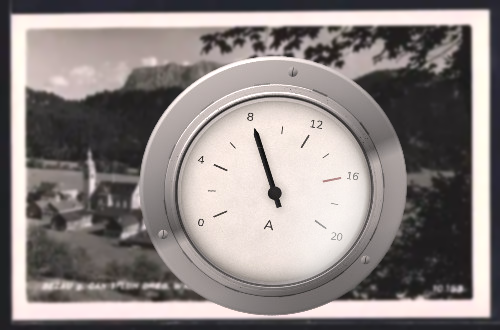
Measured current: 8 A
